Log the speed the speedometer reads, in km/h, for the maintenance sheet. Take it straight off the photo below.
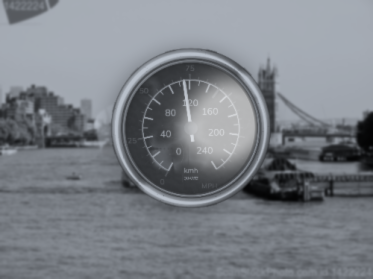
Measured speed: 115 km/h
